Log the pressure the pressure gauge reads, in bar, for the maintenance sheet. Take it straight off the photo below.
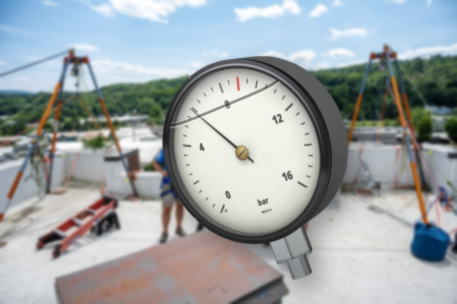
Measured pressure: 6 bar
